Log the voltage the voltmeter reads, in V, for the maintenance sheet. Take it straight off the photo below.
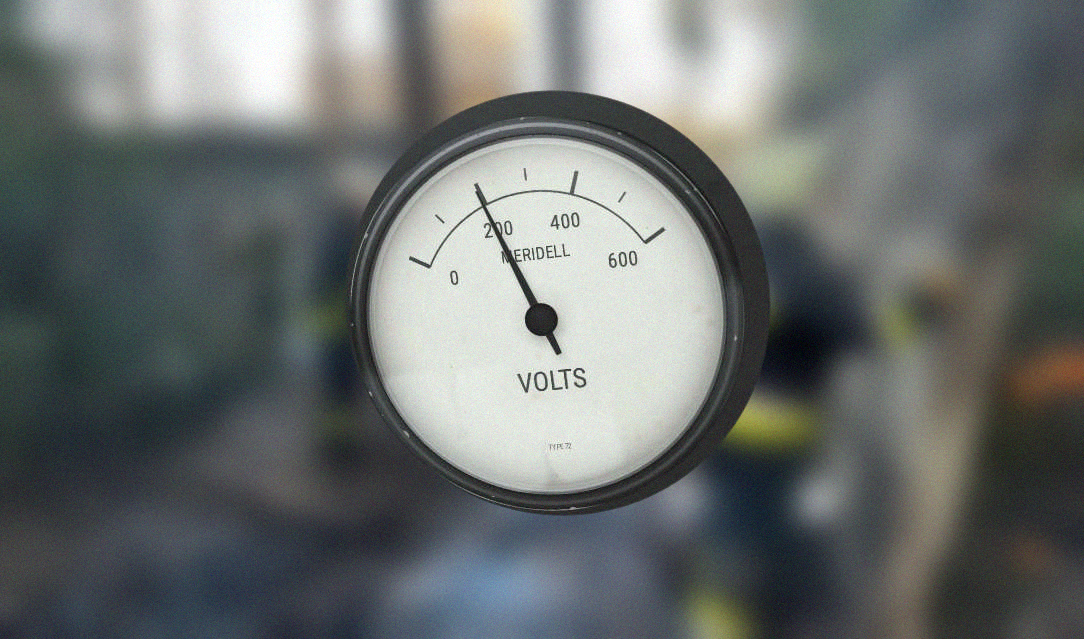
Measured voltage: 200 V
